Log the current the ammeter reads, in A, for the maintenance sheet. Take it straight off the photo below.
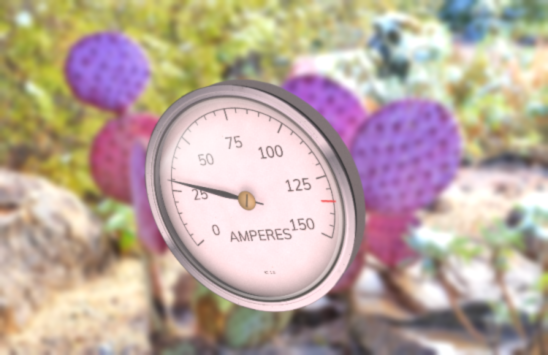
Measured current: 30 A
